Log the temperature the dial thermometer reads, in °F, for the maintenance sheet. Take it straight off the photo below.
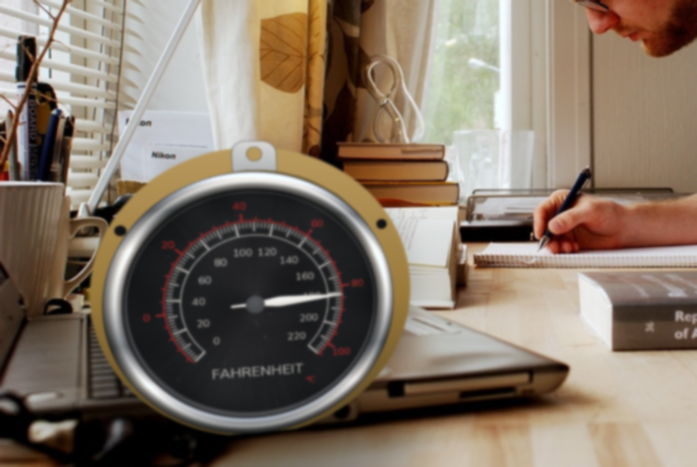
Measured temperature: 180 °F
